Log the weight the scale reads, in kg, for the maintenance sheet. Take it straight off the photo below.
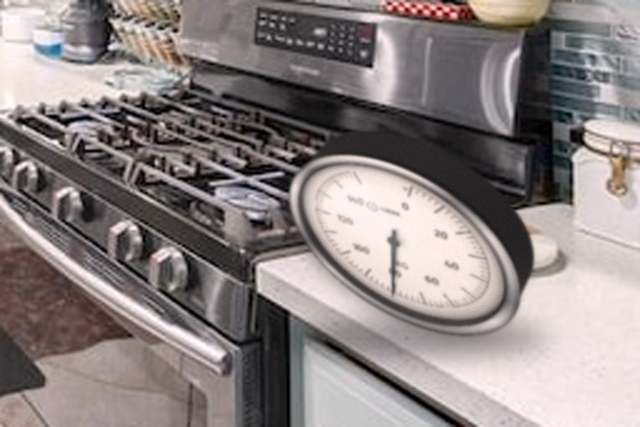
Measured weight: 80 kg
